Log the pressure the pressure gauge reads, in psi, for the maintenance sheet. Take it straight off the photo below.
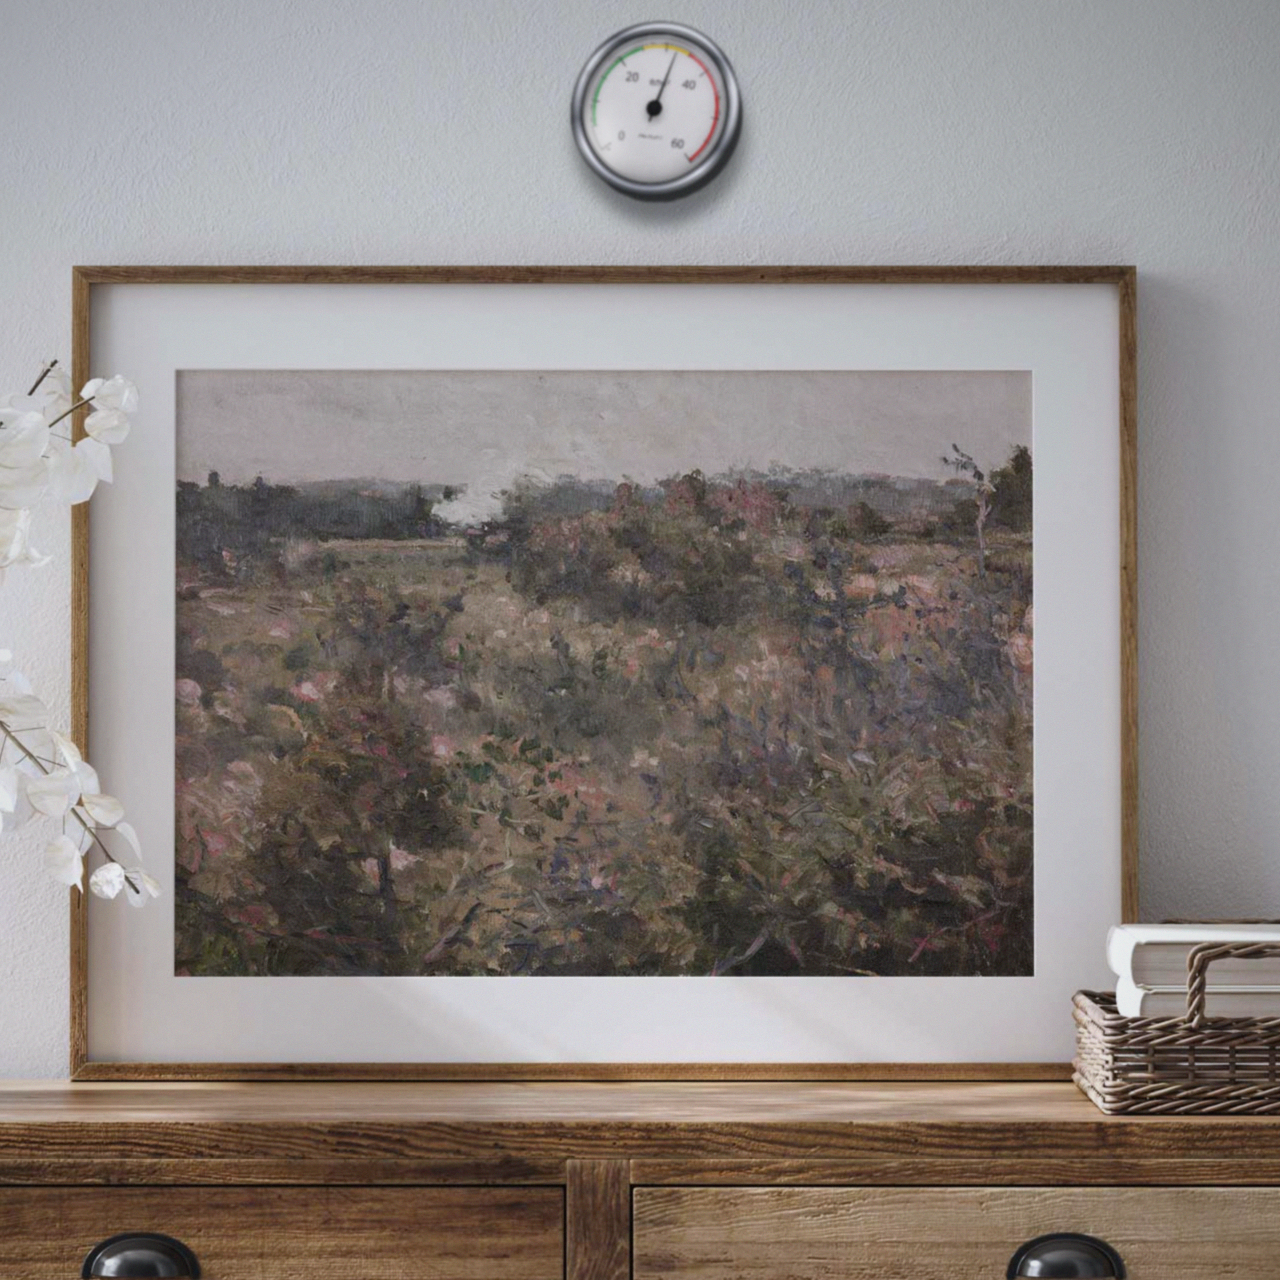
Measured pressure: 32.5 psi
